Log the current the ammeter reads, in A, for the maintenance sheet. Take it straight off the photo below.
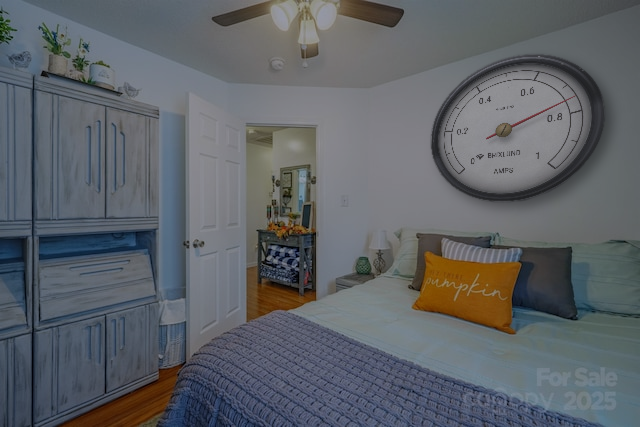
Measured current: 0.75 A
